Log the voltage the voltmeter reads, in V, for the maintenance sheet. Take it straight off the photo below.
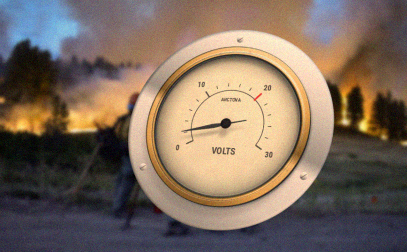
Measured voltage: 2 V
